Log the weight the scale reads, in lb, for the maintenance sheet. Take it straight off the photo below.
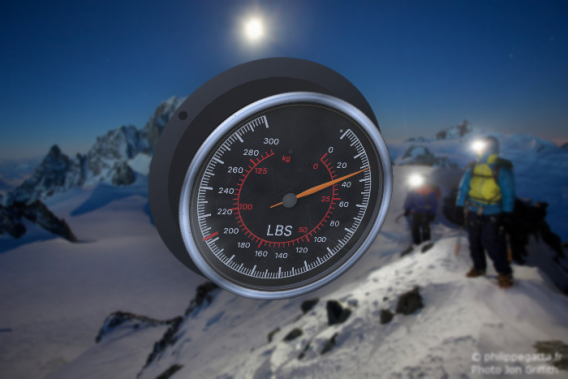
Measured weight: 30 lb
